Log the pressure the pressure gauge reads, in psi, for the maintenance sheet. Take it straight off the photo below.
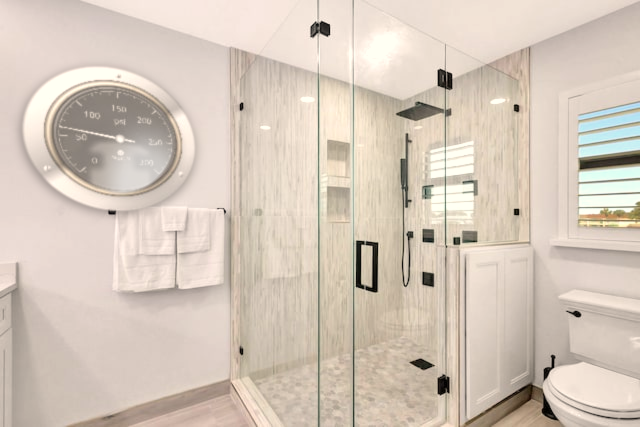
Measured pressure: 60 psi
